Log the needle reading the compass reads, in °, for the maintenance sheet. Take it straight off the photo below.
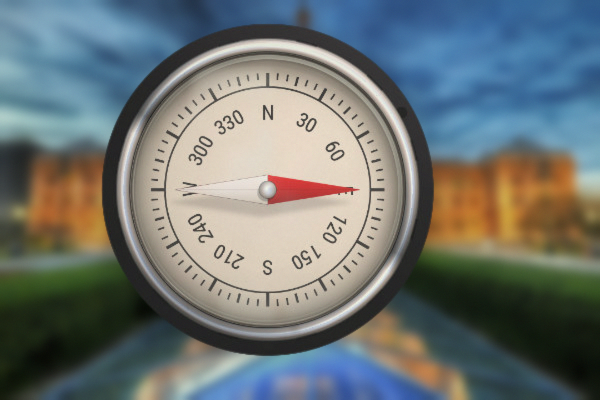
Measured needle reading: 90 °
